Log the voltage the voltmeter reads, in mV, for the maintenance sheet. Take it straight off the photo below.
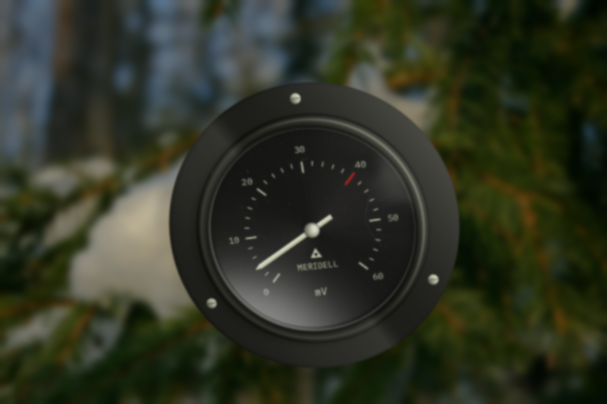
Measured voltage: 4 mV
